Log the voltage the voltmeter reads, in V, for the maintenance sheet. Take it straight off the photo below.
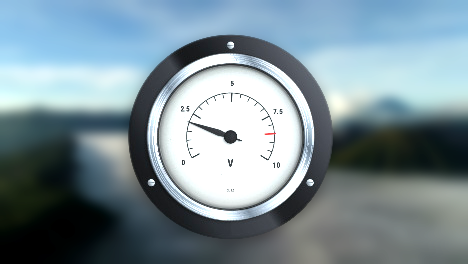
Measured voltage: 2 V
